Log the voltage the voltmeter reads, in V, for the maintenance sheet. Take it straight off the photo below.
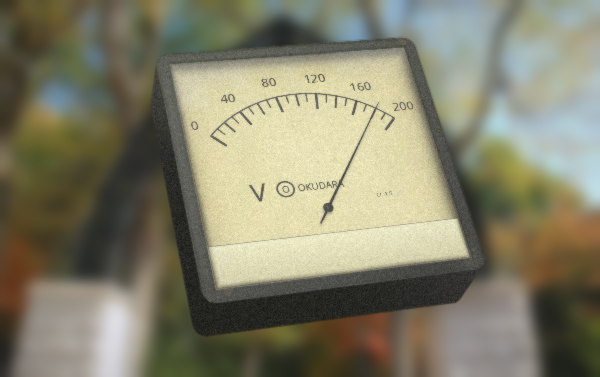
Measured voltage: 180 V
